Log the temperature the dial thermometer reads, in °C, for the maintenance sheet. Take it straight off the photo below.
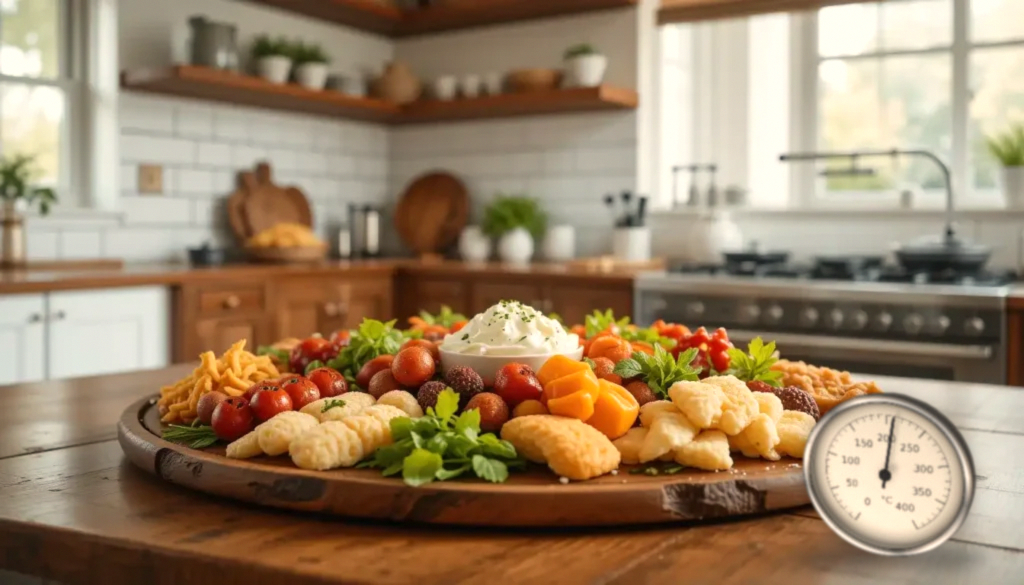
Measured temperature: 210 °C
